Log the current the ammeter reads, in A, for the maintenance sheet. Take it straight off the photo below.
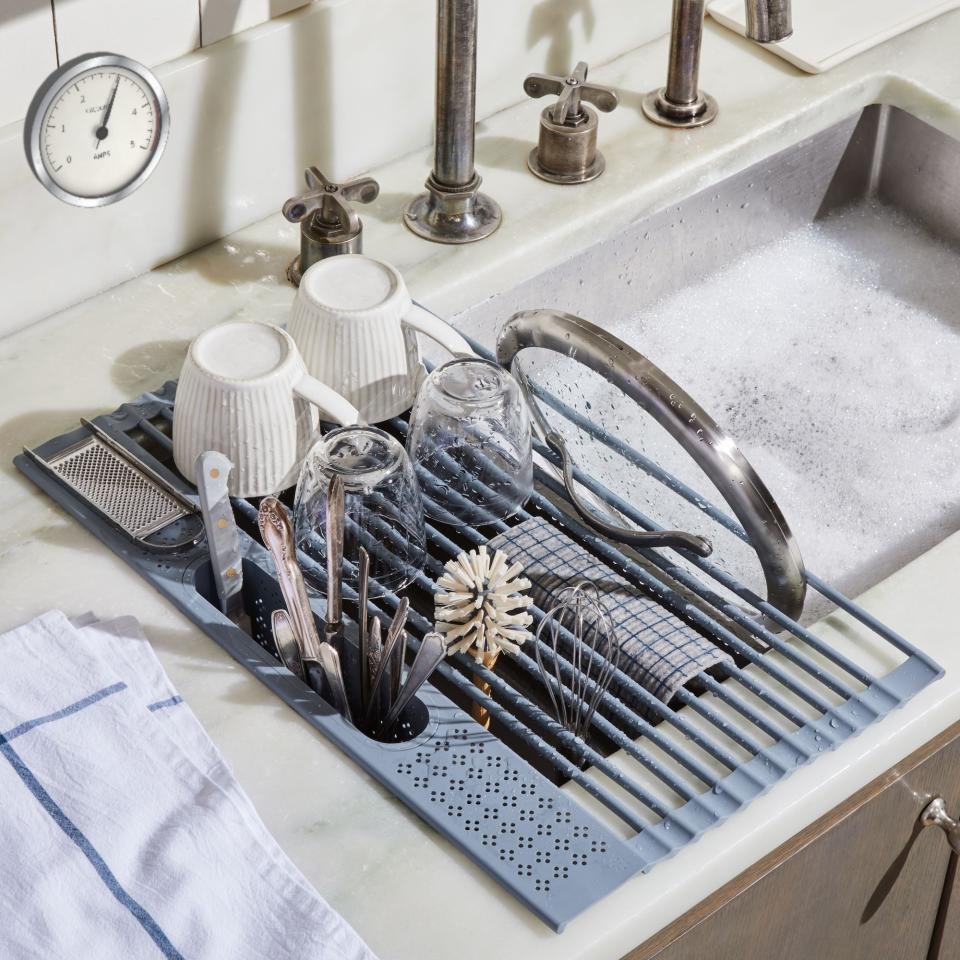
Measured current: 3 A
